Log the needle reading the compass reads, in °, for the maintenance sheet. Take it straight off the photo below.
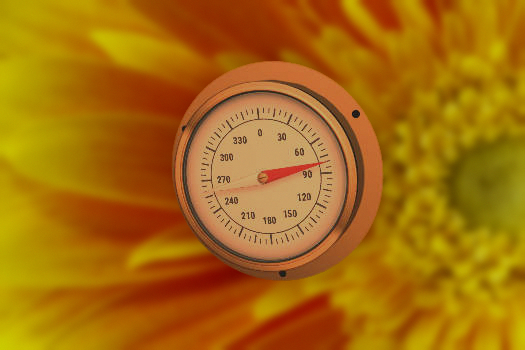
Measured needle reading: 80 °
